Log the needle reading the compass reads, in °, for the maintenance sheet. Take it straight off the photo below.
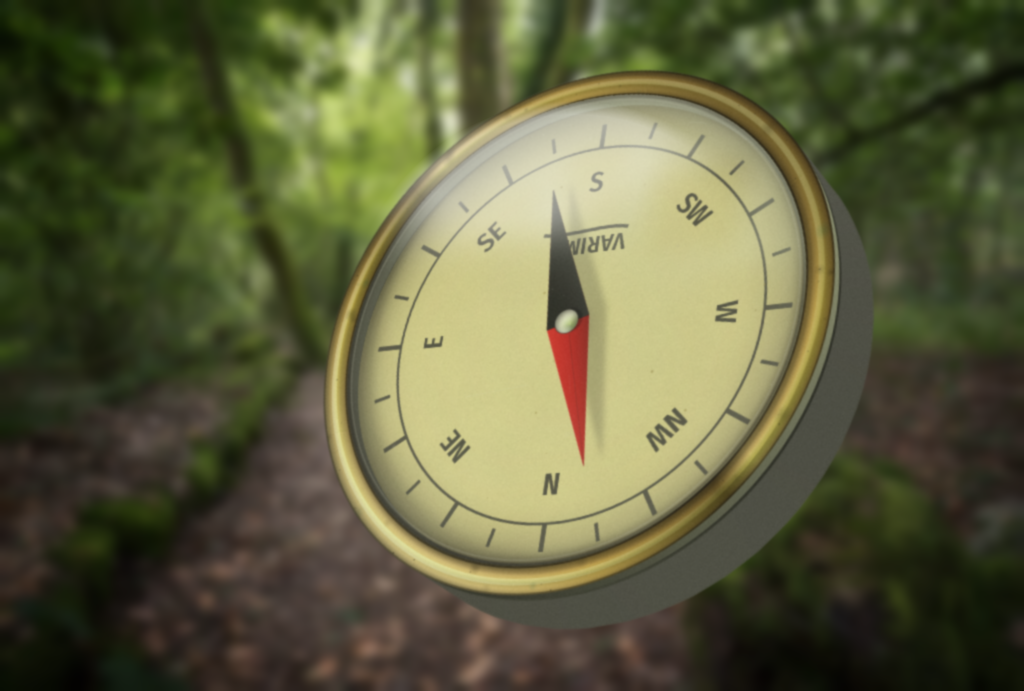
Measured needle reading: 345 °
